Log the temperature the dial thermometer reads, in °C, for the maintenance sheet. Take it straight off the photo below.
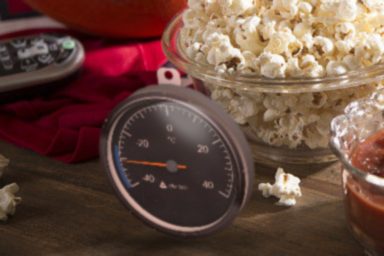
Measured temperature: -30 °C
